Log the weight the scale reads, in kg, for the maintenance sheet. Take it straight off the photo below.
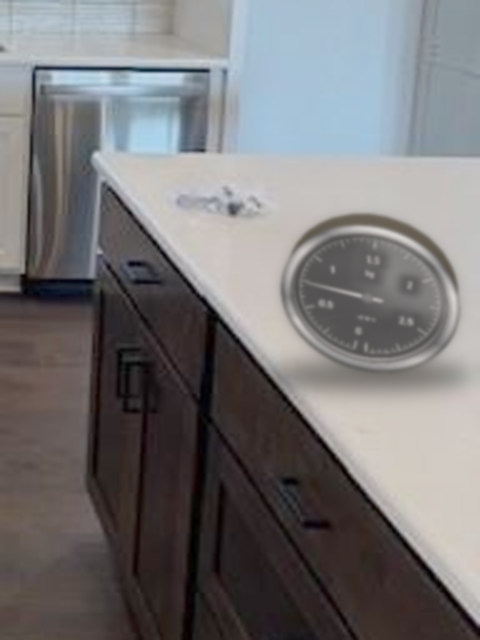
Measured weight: 0.75 kg
